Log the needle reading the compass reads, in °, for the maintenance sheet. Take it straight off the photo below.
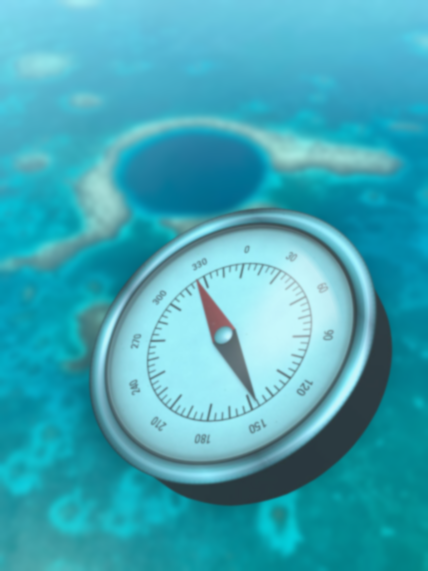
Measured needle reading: 325 °
